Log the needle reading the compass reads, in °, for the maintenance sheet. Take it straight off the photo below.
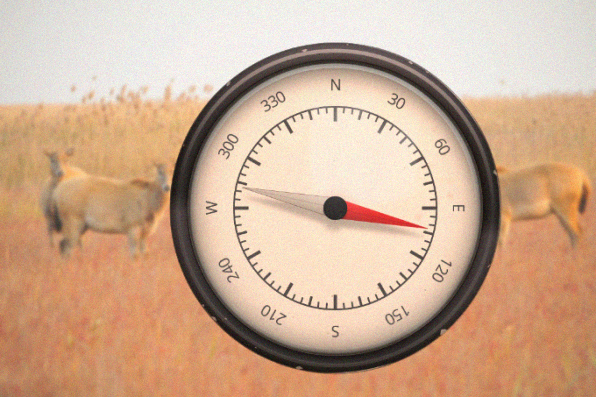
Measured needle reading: 102.5 °
